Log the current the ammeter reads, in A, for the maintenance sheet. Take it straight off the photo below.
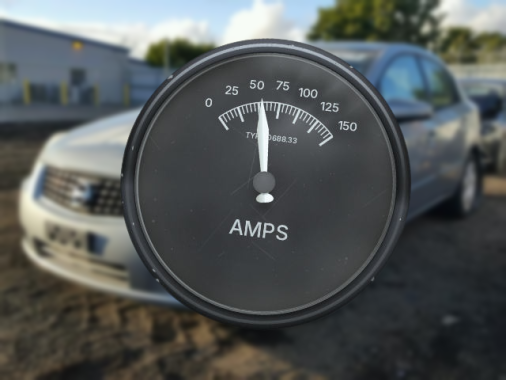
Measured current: 55 A
